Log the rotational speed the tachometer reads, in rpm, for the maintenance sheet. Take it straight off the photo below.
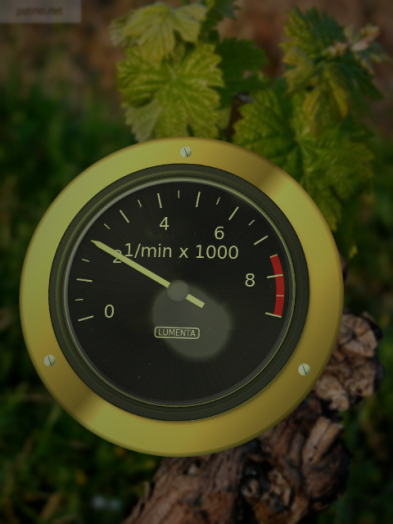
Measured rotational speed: 2000 rpm
